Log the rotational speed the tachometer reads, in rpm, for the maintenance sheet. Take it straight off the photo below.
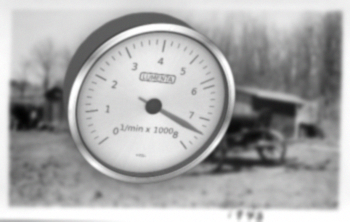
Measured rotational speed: 7400 rpm
